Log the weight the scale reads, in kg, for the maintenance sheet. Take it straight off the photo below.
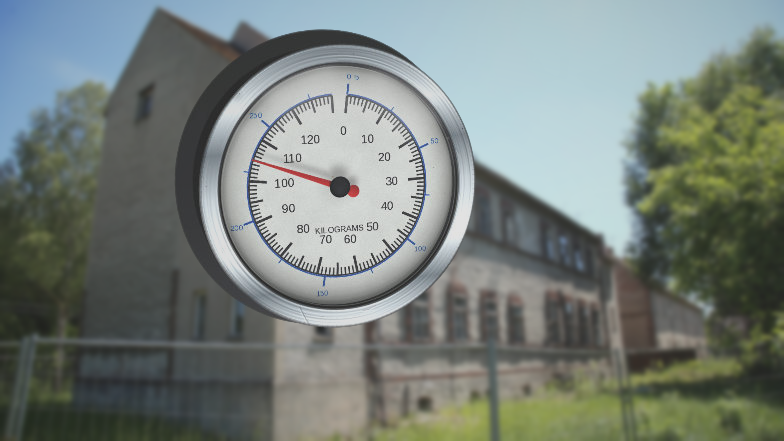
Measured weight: 105 kg
